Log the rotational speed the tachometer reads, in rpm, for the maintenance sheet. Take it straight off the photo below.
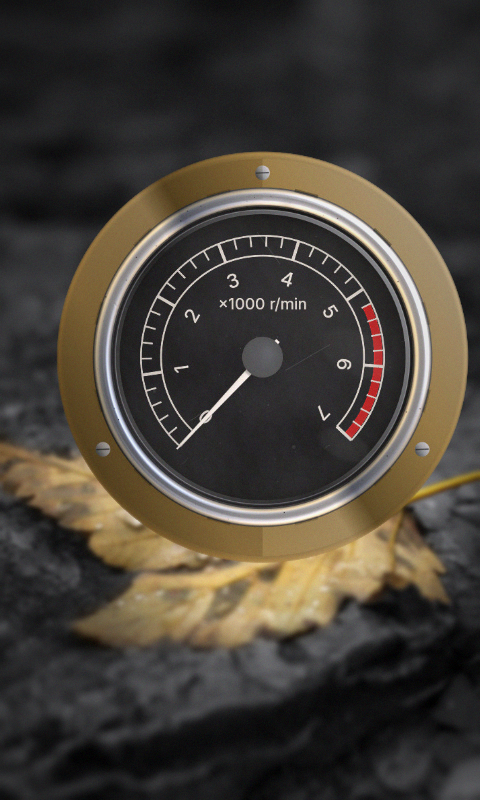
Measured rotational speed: 0 rpm
